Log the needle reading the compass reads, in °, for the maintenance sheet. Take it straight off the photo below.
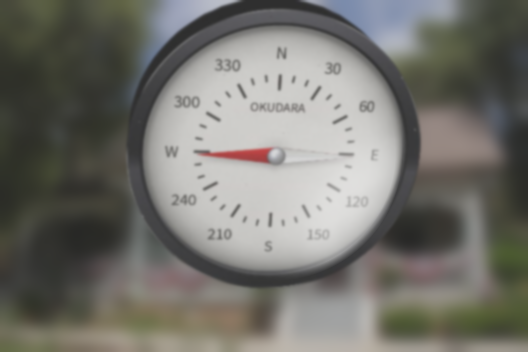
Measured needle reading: 270 °
